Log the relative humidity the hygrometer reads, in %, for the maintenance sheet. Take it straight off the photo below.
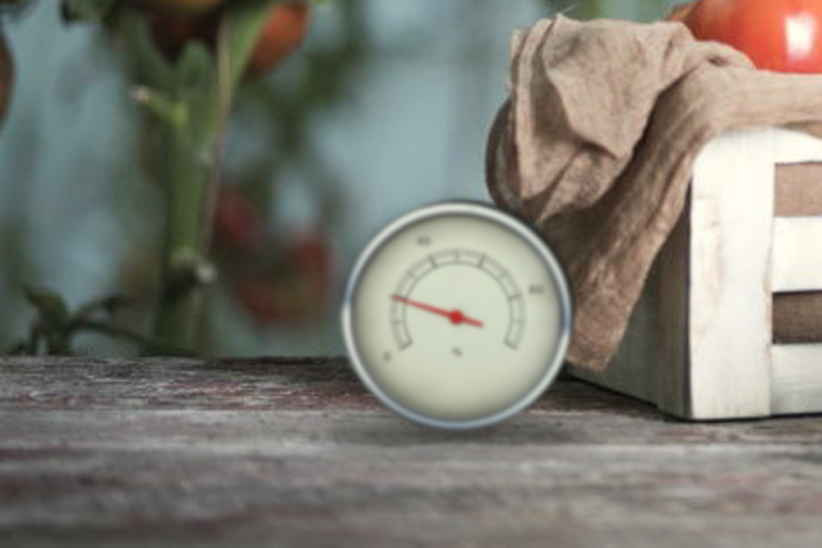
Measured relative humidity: 20 %
